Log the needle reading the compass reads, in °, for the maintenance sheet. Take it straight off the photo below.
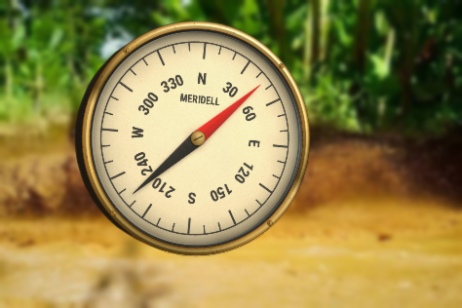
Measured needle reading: 45 °
